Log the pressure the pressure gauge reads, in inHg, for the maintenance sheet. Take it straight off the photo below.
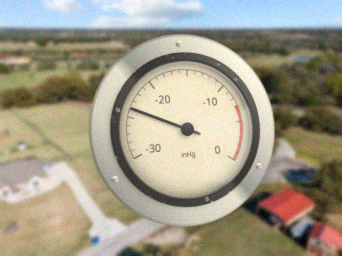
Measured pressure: -24 inHg
